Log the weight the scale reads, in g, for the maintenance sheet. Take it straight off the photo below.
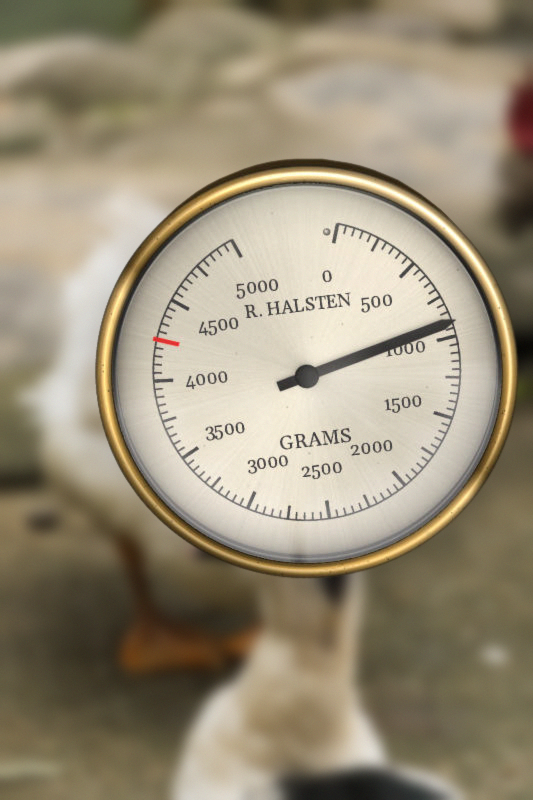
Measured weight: 900 g
